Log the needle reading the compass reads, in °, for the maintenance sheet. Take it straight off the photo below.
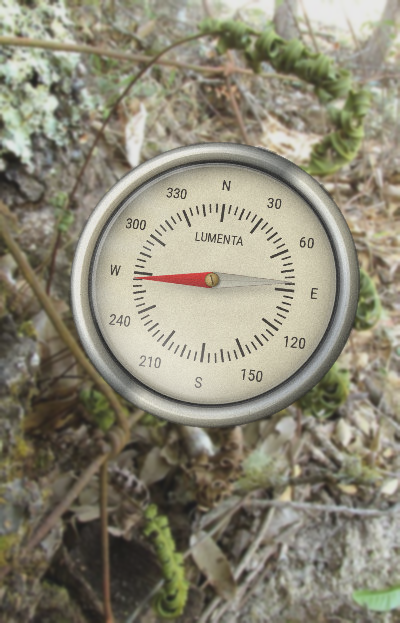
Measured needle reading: 265 °
